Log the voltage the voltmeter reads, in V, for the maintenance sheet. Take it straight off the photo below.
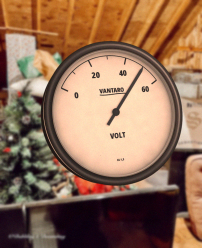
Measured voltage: 50 V
